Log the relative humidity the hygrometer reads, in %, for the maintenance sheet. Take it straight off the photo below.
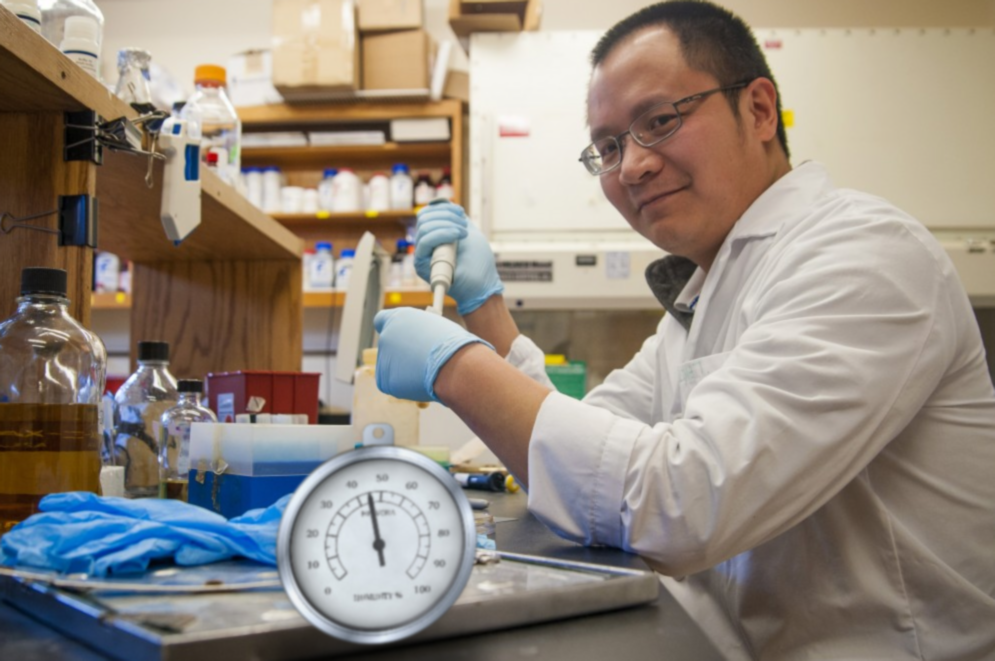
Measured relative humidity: 45 %
